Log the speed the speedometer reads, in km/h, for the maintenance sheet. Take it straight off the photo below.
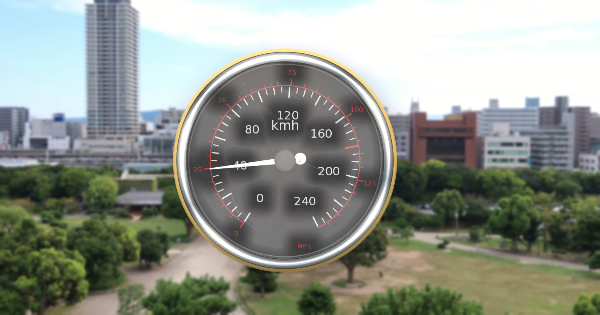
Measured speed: 40 km/h
